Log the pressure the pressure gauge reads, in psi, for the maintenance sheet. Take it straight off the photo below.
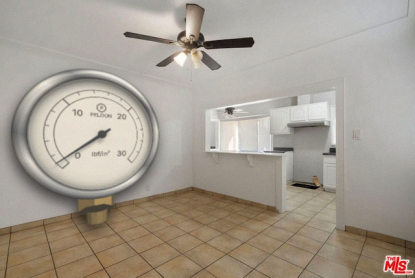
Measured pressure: 1 psi
